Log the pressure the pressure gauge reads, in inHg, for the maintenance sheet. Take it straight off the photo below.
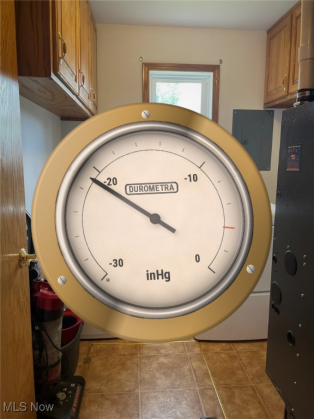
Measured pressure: -21 inHg
